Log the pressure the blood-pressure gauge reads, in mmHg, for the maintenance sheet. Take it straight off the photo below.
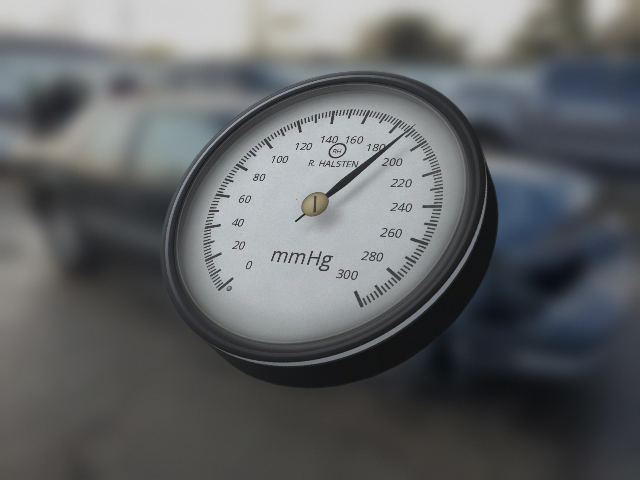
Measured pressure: 190 mmHg
